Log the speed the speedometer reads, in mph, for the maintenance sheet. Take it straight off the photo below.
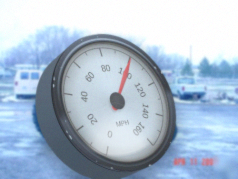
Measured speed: 100 mph
